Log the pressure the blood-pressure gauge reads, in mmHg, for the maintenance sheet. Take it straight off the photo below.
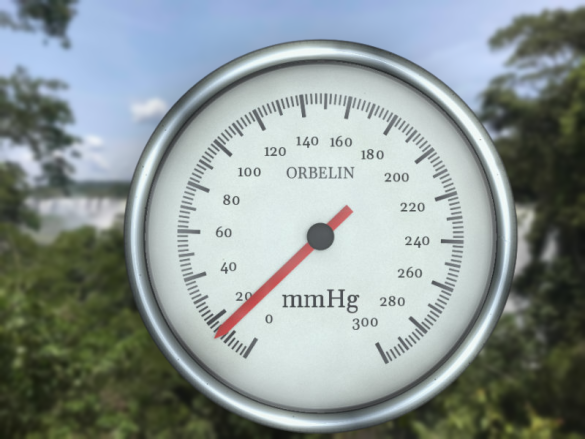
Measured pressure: 14 mmHg
